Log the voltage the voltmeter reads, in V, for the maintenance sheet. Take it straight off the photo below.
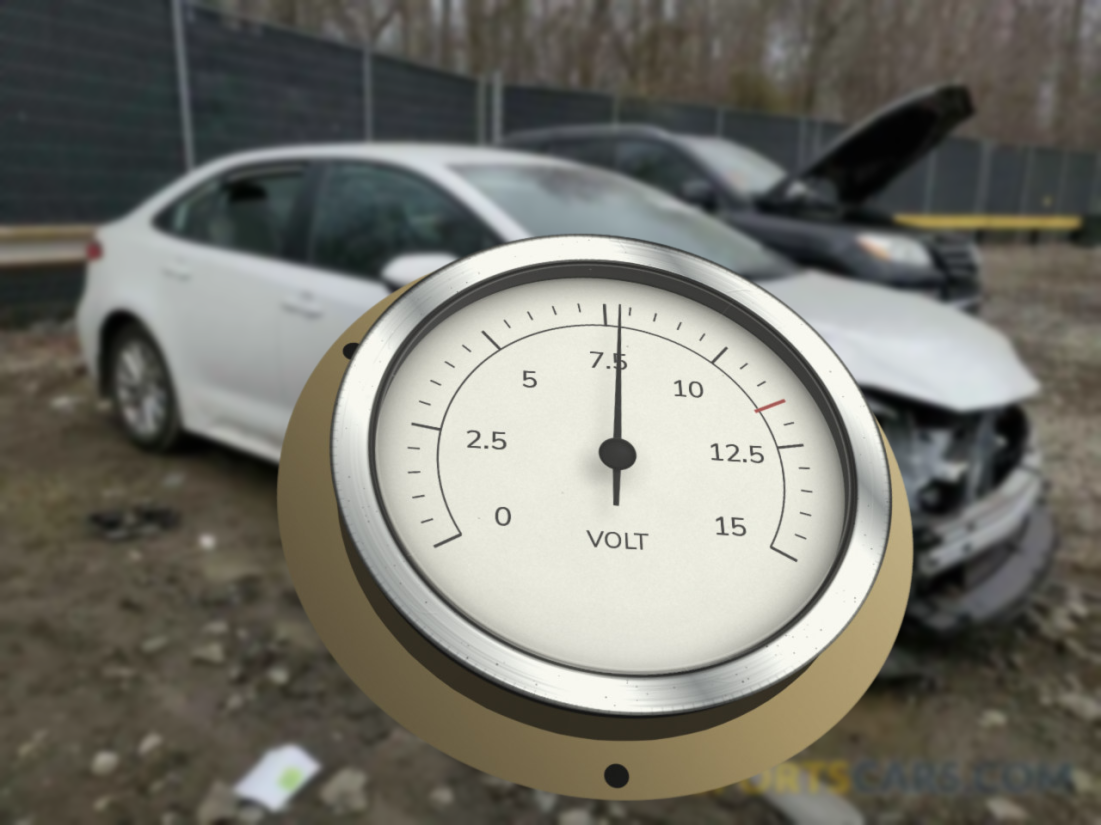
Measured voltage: 7.75 V
